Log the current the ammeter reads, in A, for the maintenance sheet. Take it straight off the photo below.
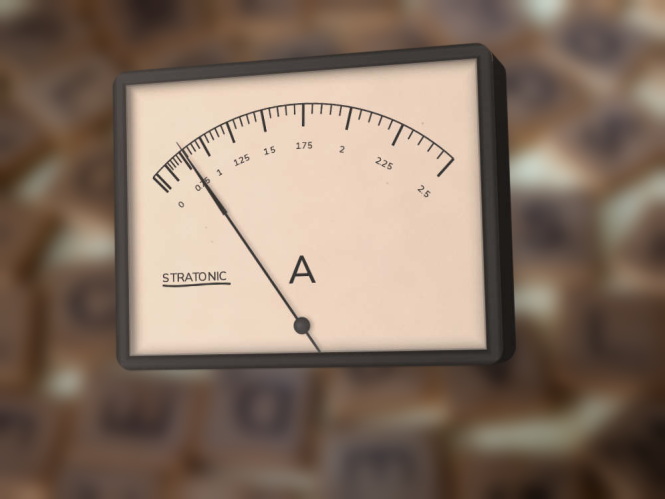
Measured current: 0.8 A
